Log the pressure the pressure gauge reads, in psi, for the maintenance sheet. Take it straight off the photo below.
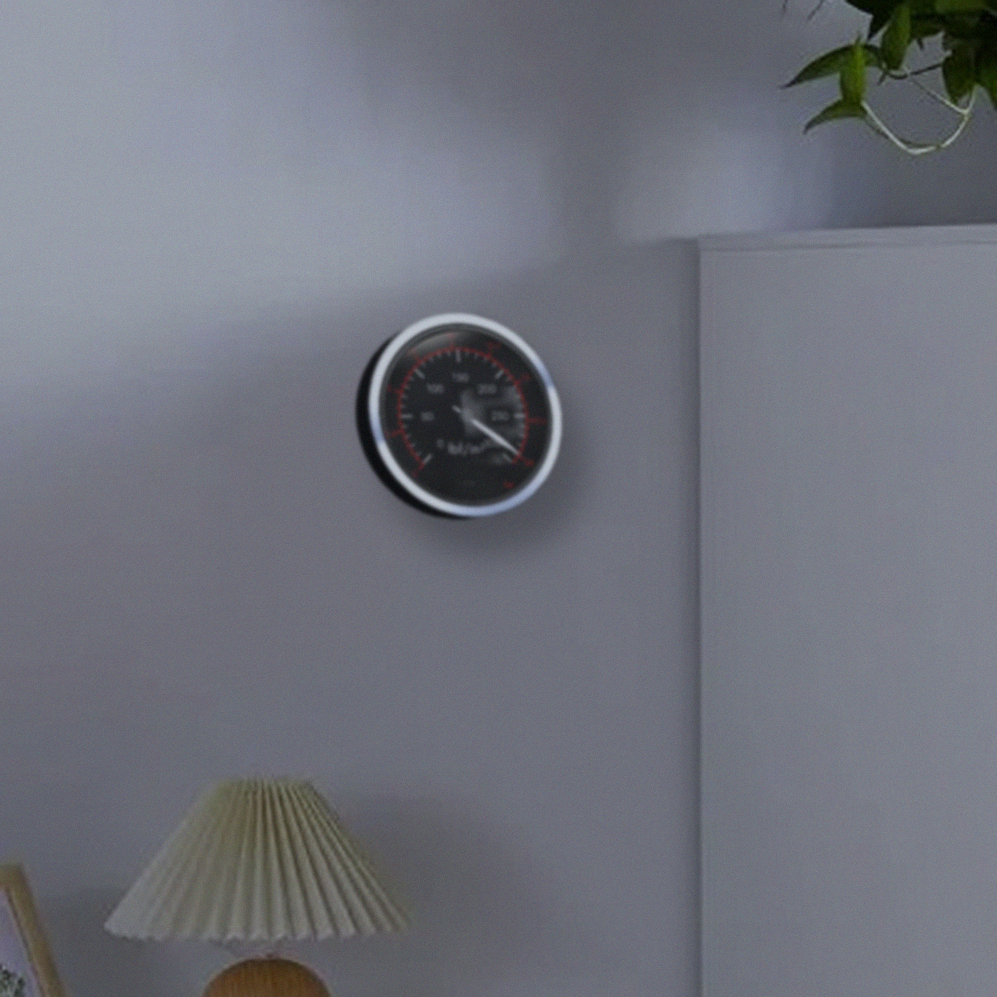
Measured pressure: 290 psi
